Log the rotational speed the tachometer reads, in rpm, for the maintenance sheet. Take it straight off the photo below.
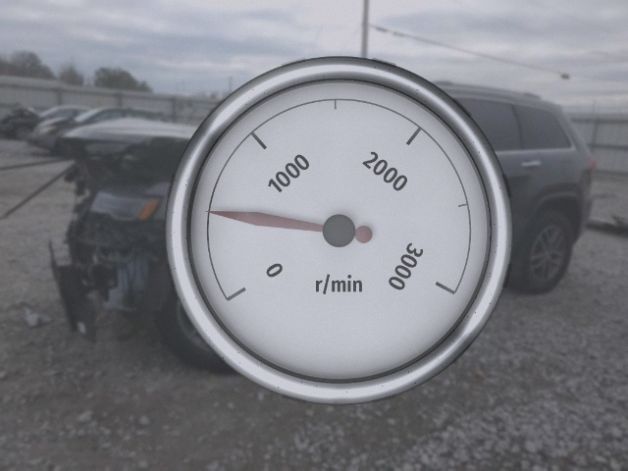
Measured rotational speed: 500 rpm
